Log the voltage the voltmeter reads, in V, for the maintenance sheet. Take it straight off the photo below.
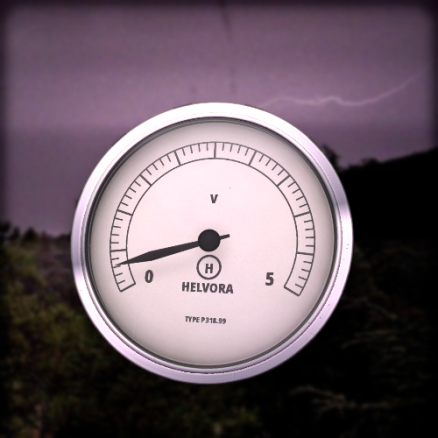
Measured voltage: 0.3 V
